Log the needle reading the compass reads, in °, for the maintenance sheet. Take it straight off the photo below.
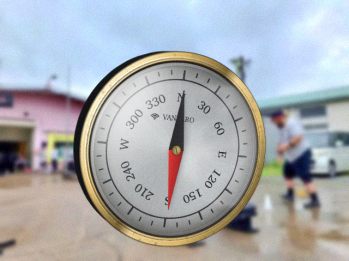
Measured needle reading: 180 °
